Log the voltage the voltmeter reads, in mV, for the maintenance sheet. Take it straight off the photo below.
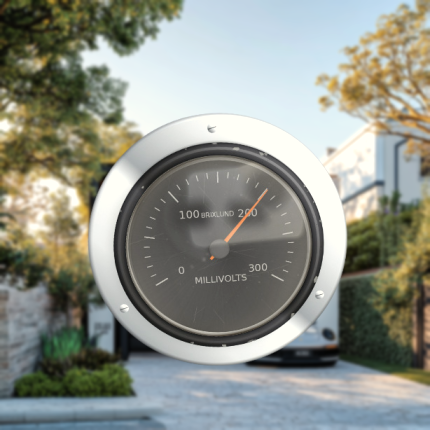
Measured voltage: 200 mV
